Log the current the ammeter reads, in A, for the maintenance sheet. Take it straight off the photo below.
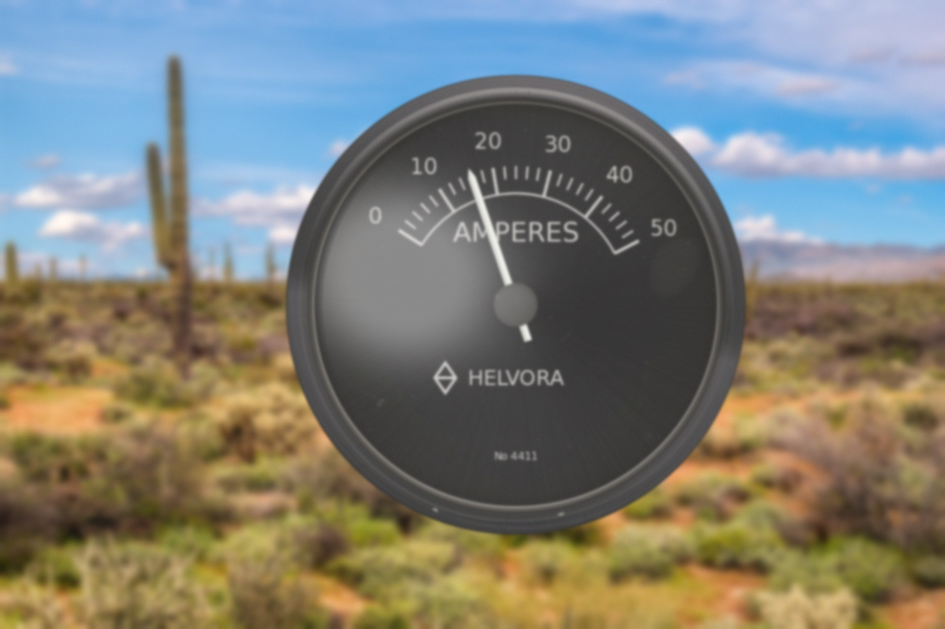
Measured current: 16 A
